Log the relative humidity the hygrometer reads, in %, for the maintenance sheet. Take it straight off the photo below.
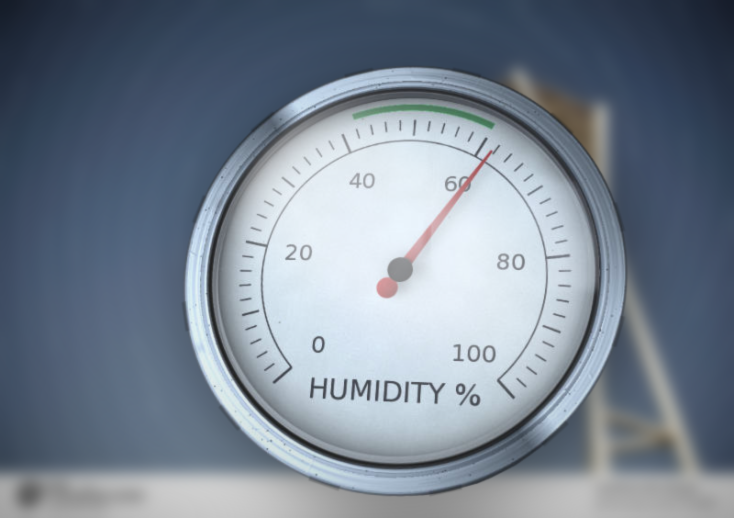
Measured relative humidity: 62 %
